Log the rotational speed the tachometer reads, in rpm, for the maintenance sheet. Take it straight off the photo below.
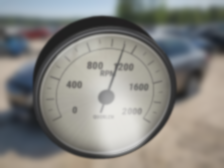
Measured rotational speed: 1100 rpm
